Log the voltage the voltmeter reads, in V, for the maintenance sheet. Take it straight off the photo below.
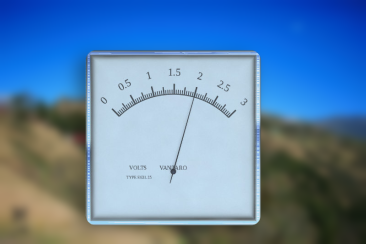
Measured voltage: 2 V
